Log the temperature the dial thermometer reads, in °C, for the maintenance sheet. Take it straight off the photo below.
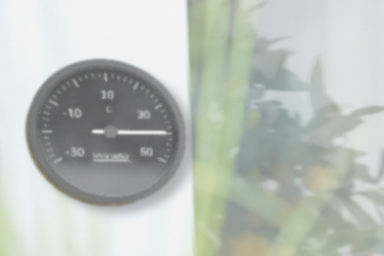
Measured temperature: 40 °C
